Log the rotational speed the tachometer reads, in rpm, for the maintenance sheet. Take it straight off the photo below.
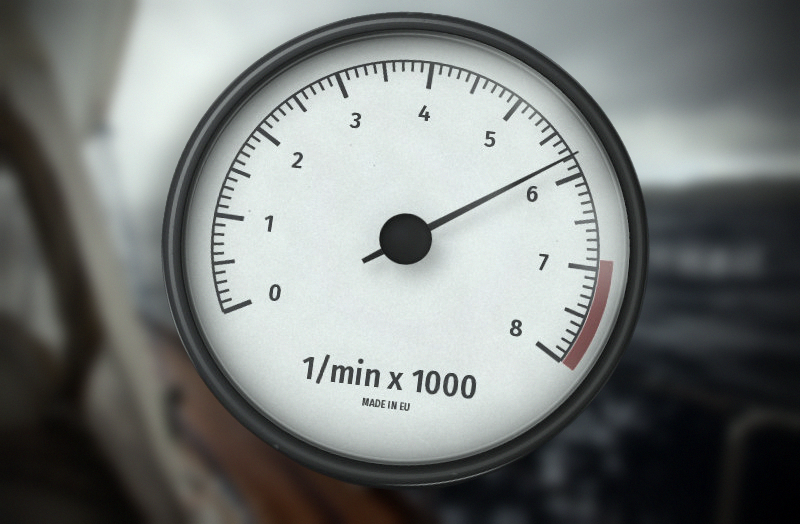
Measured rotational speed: 5800 rpm
